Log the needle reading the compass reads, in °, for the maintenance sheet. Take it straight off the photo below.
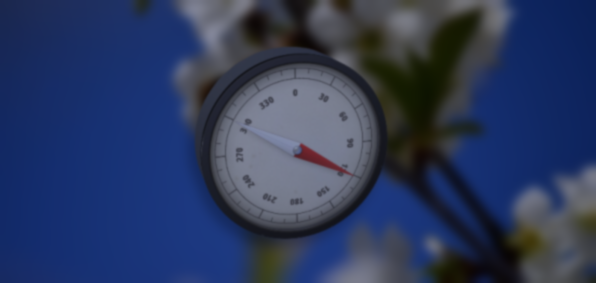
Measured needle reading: 120 °
